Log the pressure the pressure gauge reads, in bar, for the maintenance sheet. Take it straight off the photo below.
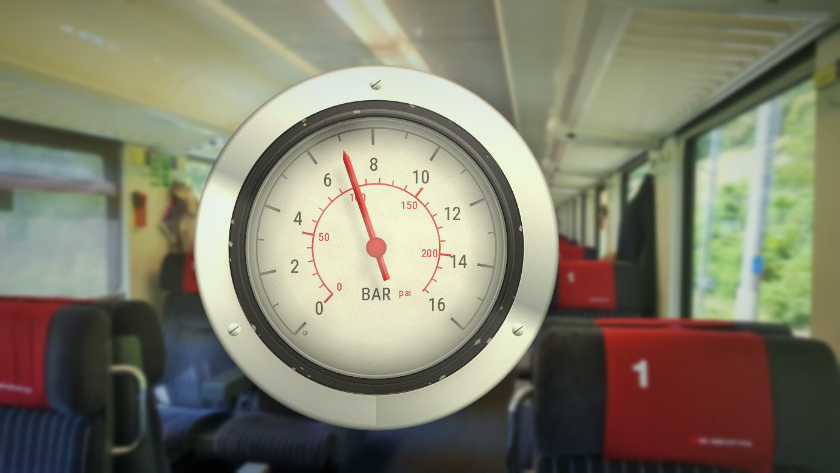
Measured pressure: 7 bar
